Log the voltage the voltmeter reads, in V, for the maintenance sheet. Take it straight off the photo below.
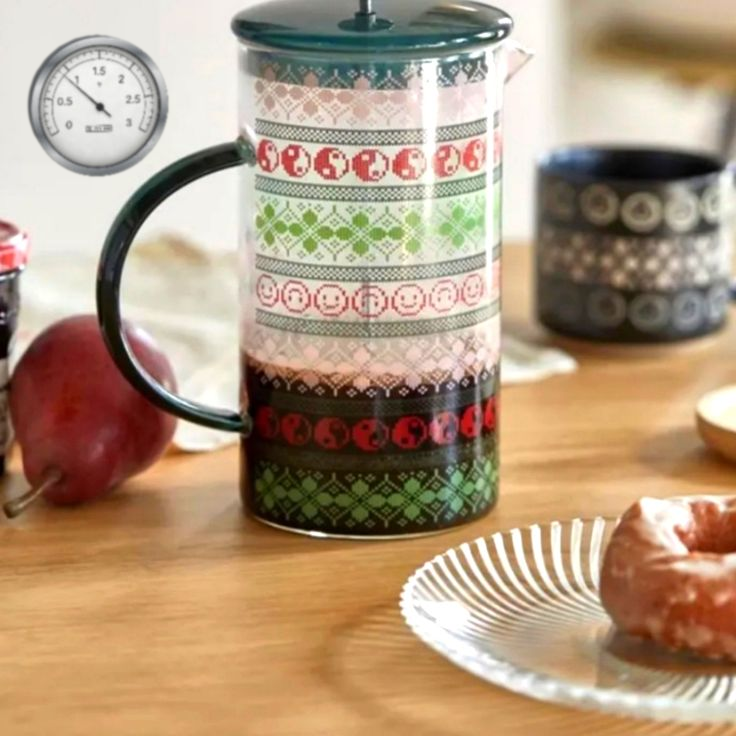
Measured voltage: 0.9 V
